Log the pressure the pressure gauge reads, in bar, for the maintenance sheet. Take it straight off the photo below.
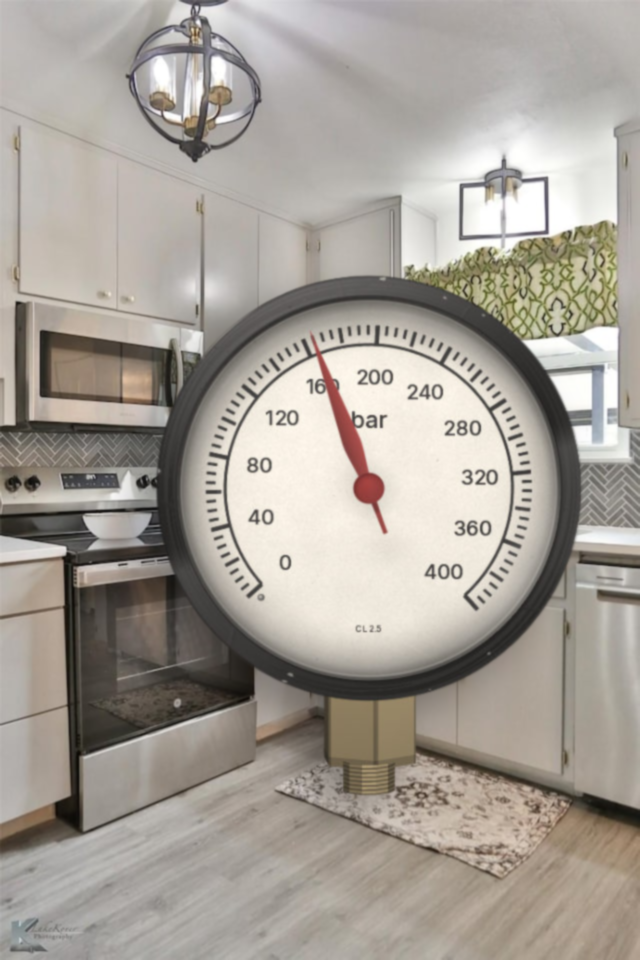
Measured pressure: 165 bar
